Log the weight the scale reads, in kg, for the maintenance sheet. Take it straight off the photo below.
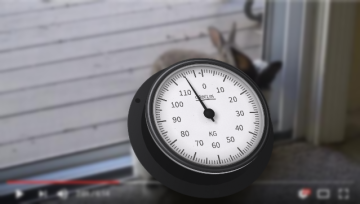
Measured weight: 115 kg
